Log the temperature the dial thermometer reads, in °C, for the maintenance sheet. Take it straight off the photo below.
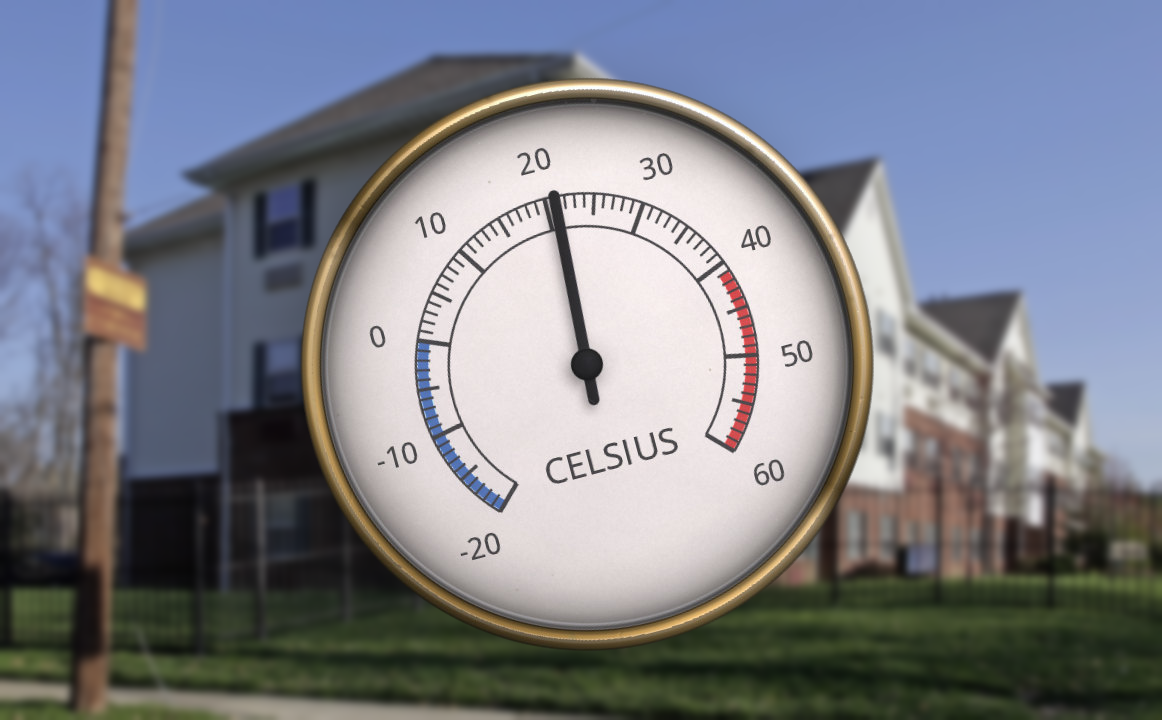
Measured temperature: 21 °C
